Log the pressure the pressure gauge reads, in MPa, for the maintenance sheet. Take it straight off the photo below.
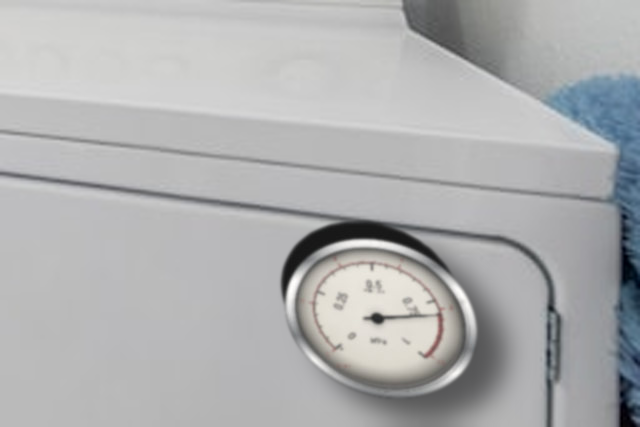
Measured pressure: 0.8 MPa
